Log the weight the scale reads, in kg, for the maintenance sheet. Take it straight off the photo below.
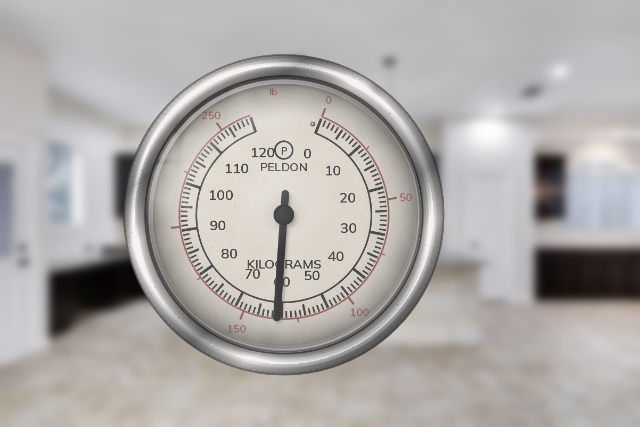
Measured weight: 61 kg
